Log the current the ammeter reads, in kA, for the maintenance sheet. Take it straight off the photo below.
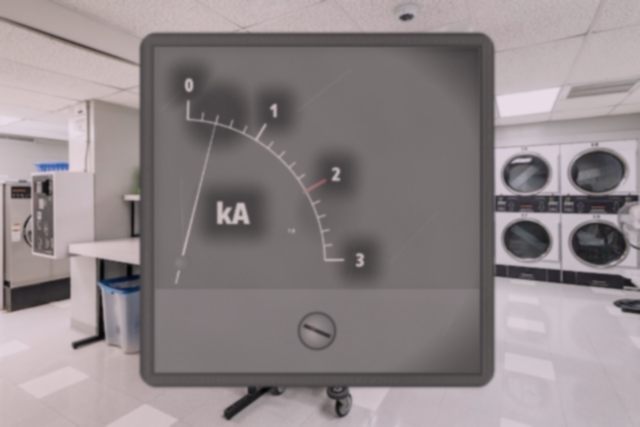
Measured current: 0.4 kA
